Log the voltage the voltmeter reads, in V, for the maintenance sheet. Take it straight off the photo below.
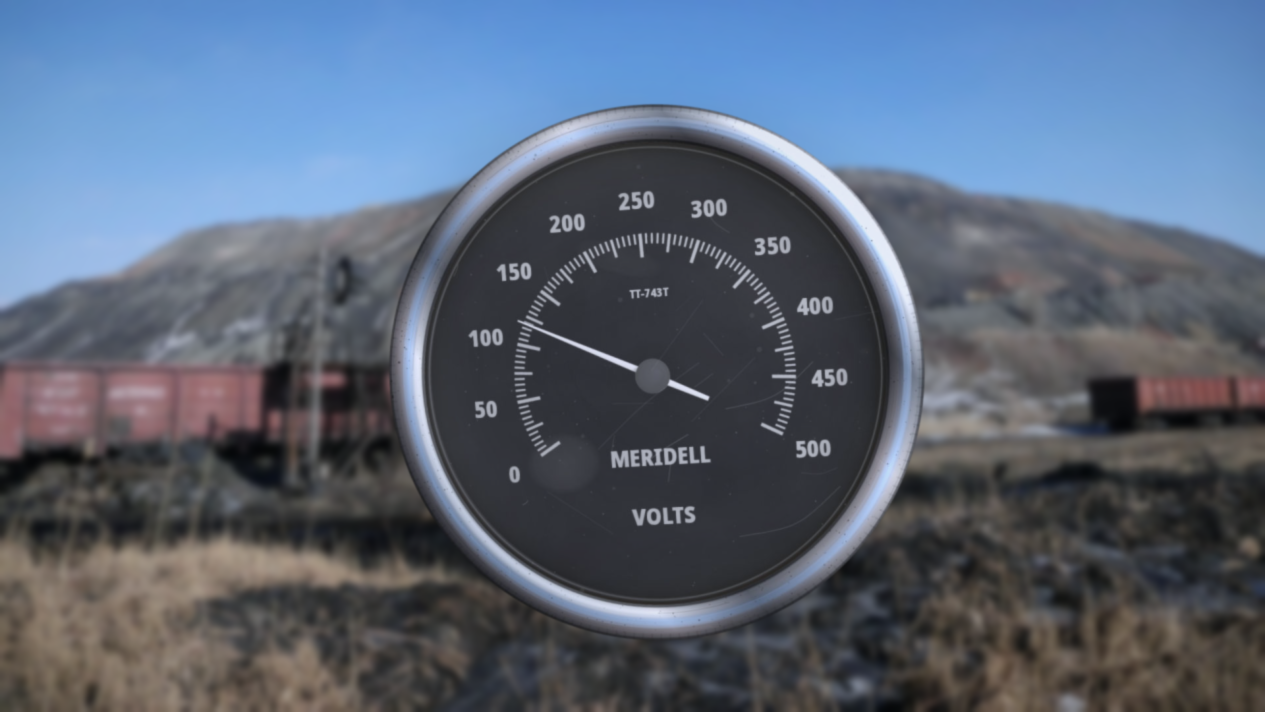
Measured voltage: 120 V
